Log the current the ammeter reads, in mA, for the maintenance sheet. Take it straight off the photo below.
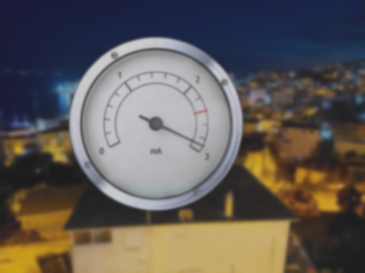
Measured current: 2.9 mA
